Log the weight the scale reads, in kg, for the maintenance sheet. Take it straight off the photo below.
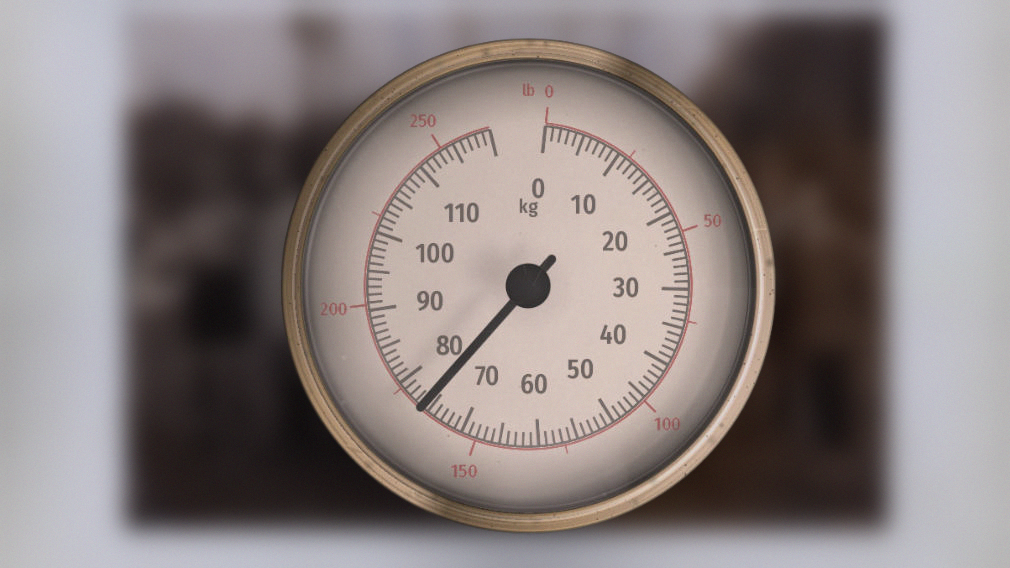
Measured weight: 76 kg
